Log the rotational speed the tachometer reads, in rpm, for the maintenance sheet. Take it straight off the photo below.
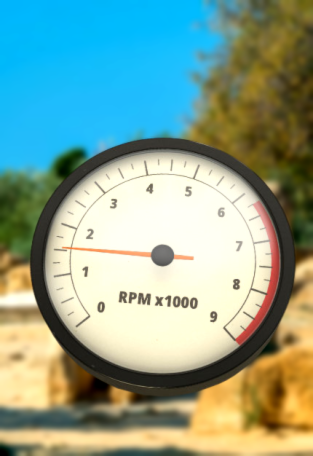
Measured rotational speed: 1500 rpm
